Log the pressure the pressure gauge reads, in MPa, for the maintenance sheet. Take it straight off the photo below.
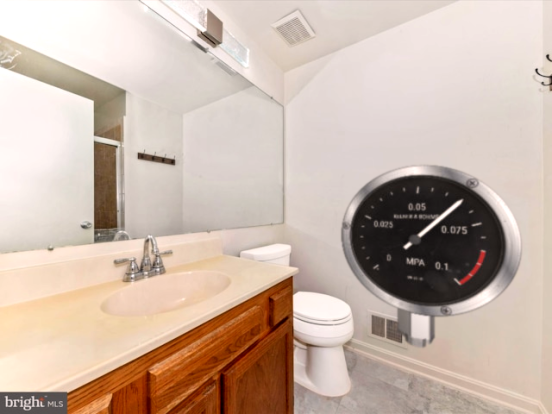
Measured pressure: 0.065 MPa
